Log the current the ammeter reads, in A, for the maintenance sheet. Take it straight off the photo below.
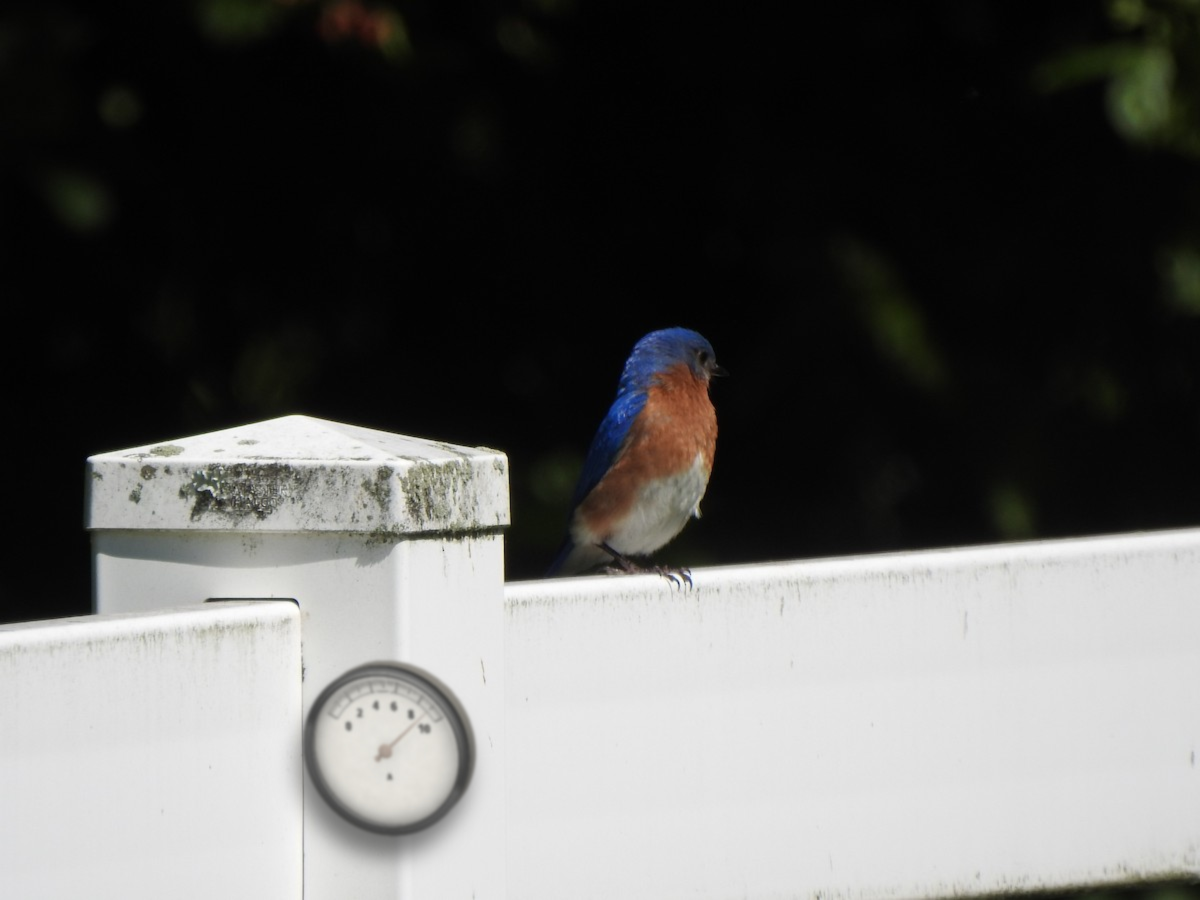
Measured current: 9 A
